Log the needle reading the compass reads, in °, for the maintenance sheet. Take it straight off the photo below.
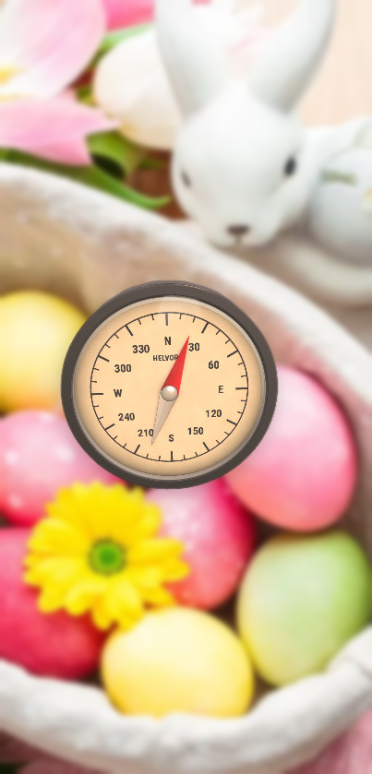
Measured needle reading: 20 °
